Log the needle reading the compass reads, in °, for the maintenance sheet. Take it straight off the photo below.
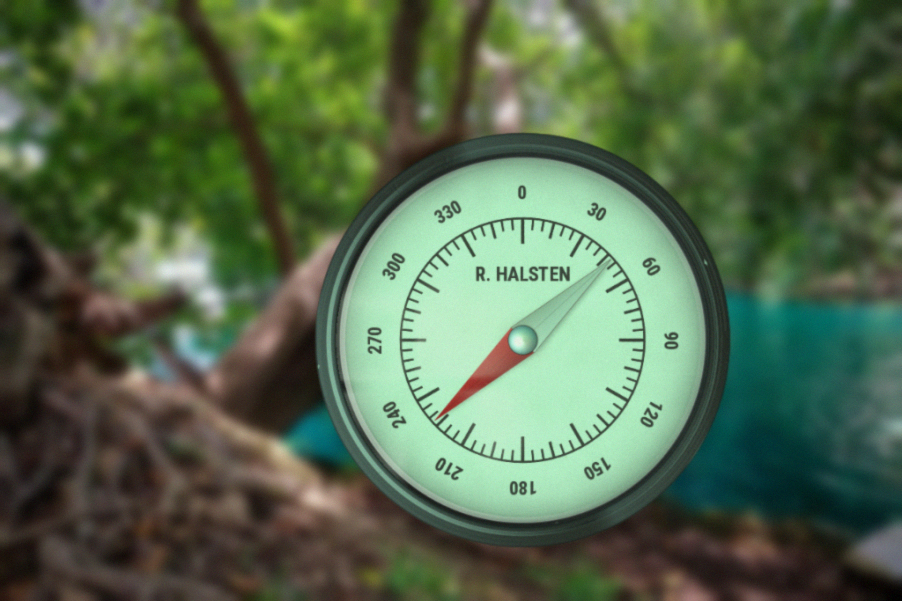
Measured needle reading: 227.5 °
